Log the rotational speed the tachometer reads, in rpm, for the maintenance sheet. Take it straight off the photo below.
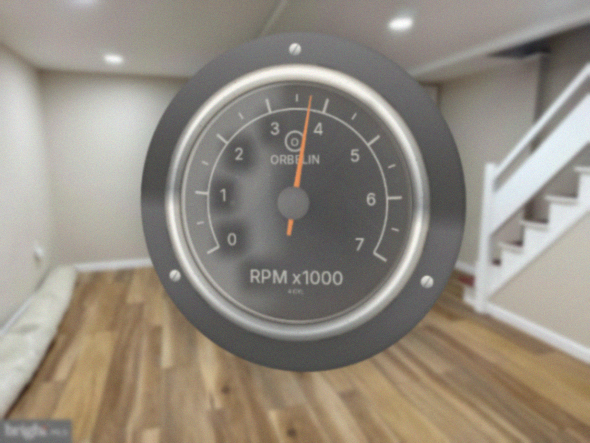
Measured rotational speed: 3750 rpm
